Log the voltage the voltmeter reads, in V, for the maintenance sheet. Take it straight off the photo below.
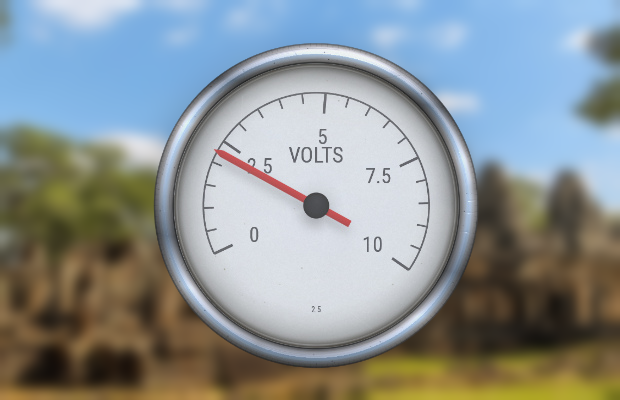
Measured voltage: 2.25 V
